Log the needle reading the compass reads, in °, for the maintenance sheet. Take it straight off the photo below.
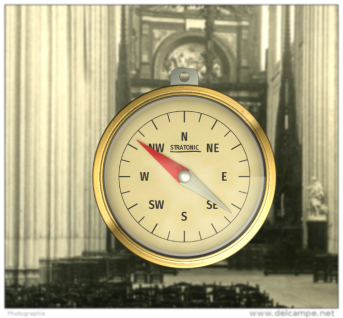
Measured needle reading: 307.5 °
